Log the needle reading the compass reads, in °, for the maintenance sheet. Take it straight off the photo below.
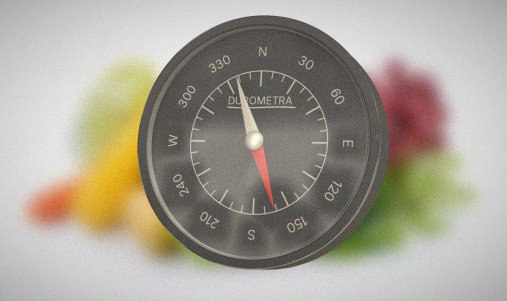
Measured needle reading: 160 °
